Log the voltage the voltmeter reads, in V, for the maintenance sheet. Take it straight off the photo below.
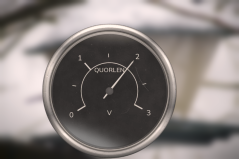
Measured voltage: 2 V
